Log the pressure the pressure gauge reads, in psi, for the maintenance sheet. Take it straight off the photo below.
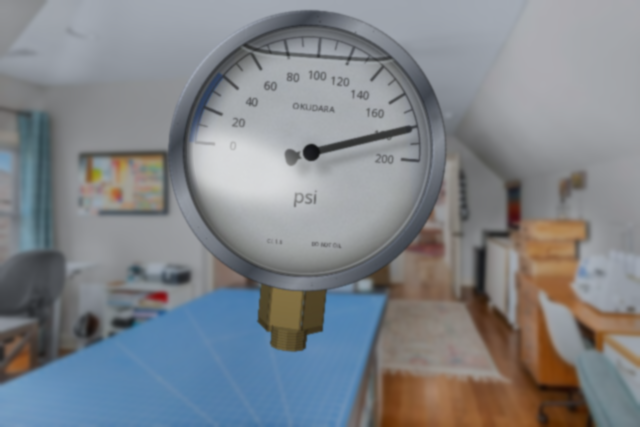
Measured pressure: 180 psi
